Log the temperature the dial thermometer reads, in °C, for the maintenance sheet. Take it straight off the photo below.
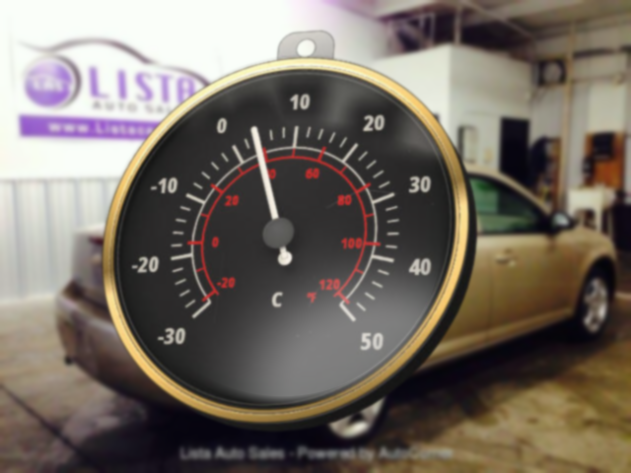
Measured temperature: 4 °C
